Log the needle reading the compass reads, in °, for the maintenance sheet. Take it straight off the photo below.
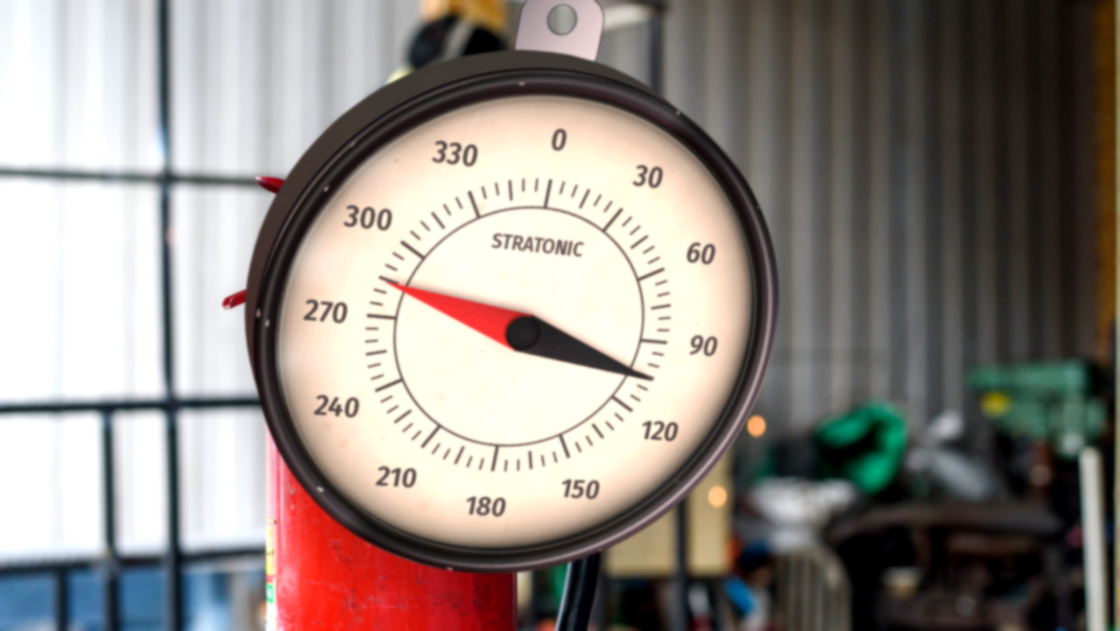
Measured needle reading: 285 °
